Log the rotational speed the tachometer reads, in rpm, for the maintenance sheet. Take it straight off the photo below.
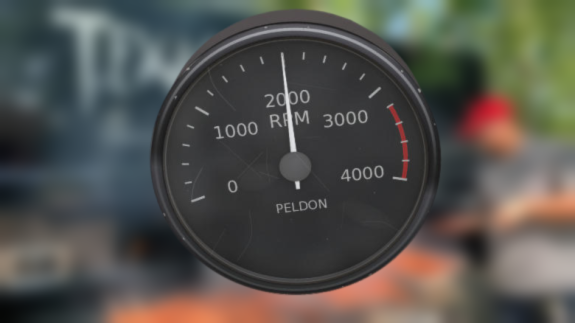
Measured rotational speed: 2000 rpm
